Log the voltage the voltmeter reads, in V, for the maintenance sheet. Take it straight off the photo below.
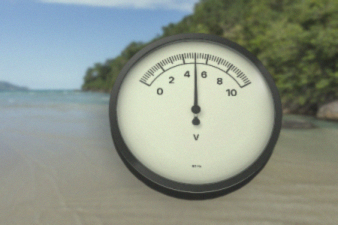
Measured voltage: 5 V
